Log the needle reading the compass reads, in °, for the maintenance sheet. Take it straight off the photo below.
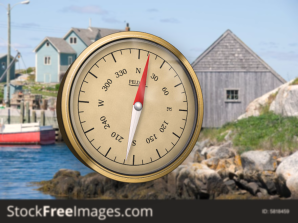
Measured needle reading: 10 °
